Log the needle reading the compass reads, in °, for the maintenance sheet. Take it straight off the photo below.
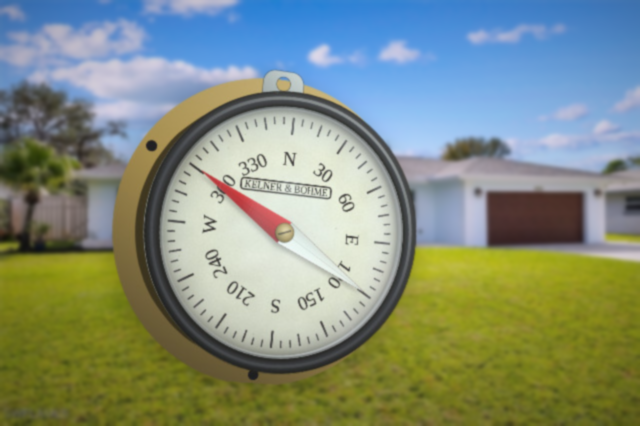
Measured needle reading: 300 °
